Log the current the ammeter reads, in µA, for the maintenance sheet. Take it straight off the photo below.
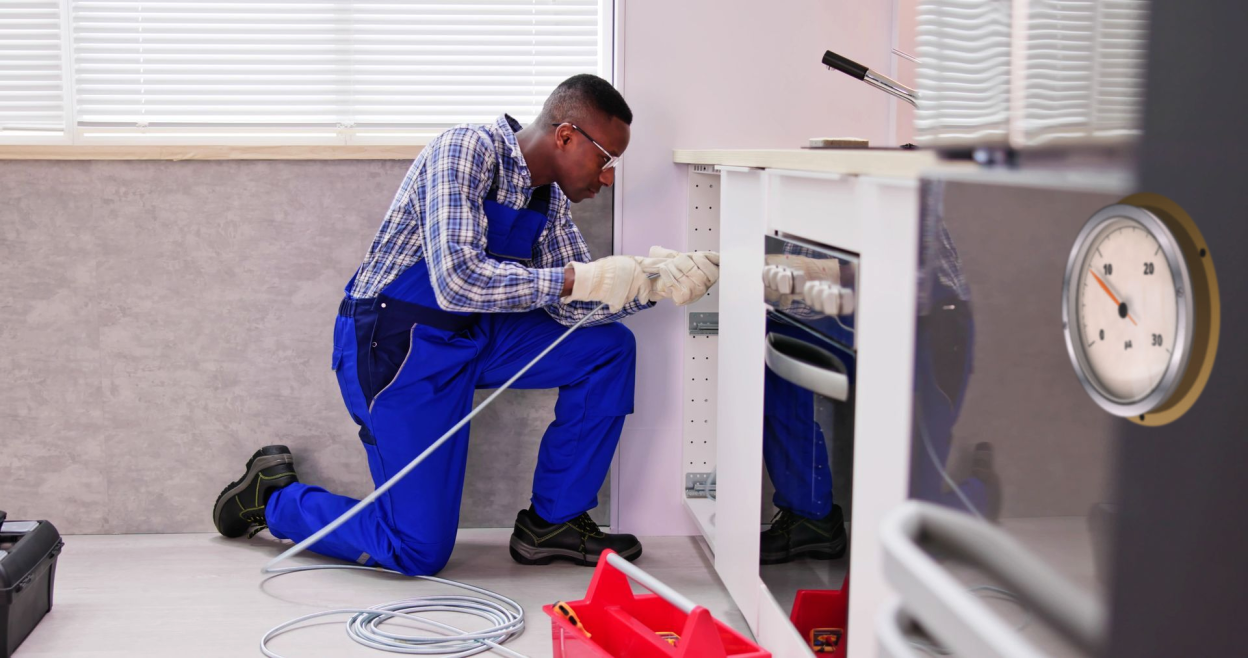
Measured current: 8 µA
